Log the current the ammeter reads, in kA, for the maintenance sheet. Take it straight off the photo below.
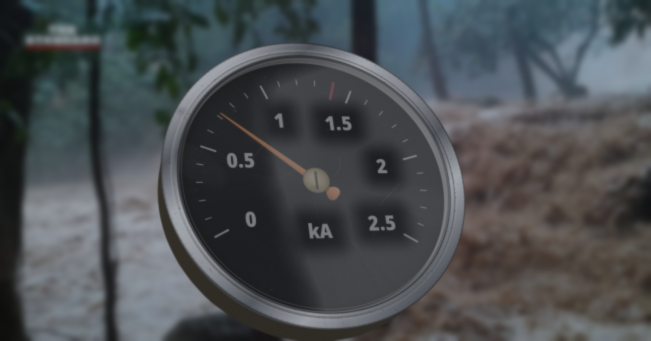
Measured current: 0.7 kA
